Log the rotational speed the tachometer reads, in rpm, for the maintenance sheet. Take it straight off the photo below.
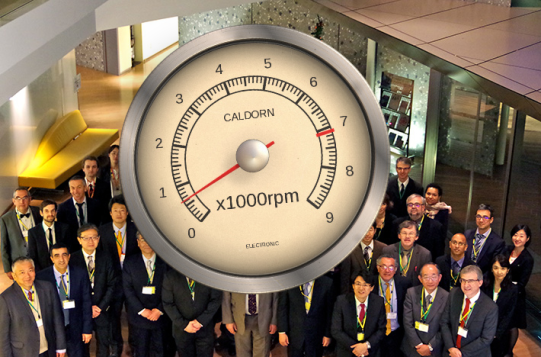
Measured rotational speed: 600 rpm
